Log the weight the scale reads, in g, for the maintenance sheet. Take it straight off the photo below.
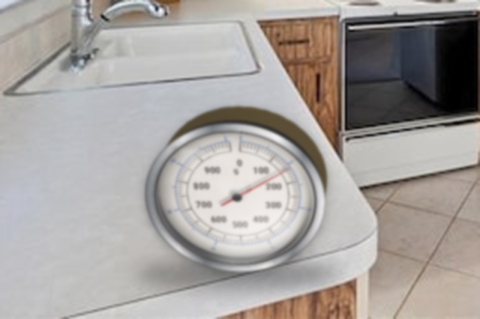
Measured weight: 150 g
